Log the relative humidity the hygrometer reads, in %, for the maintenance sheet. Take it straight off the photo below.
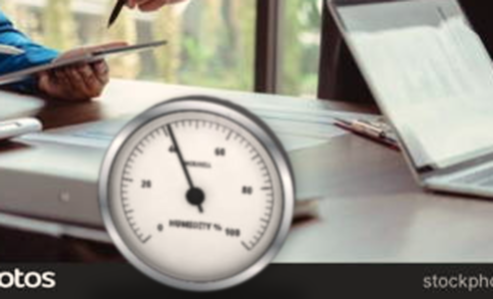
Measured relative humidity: 42 %
